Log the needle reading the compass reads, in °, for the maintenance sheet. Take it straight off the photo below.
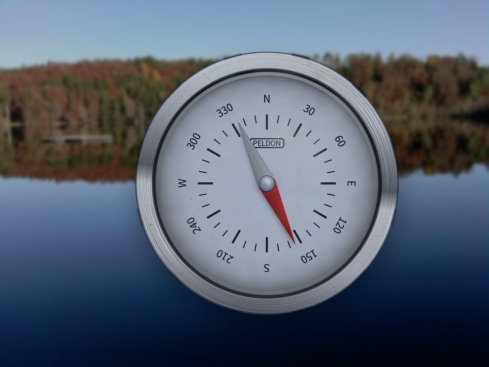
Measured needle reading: 155 °
